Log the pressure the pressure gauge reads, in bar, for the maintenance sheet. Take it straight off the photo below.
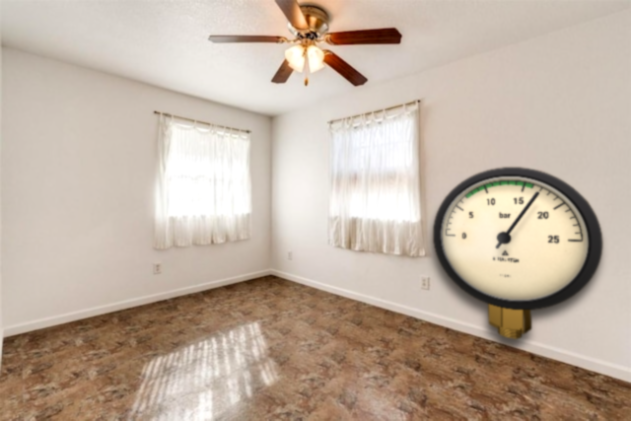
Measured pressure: 17 bar
